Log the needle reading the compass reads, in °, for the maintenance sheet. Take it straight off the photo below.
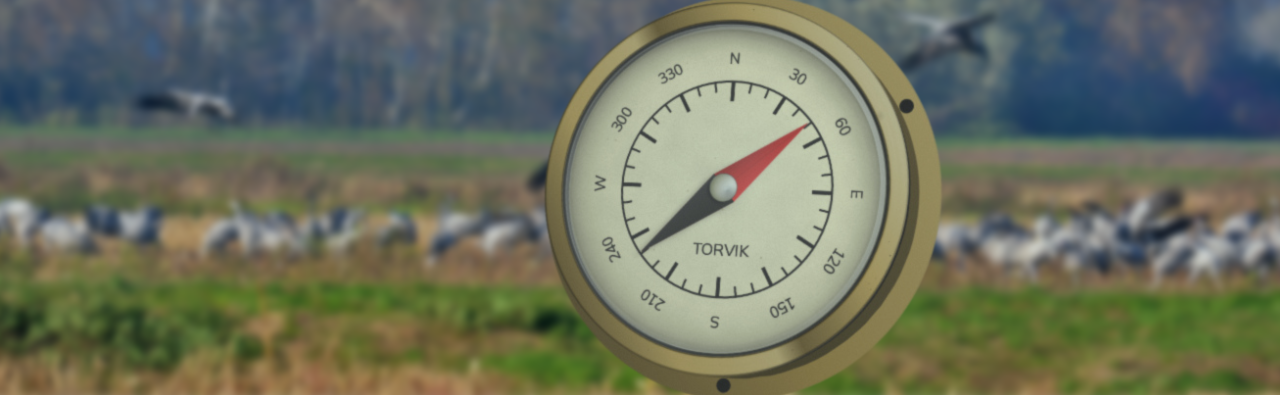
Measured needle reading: 50 °
